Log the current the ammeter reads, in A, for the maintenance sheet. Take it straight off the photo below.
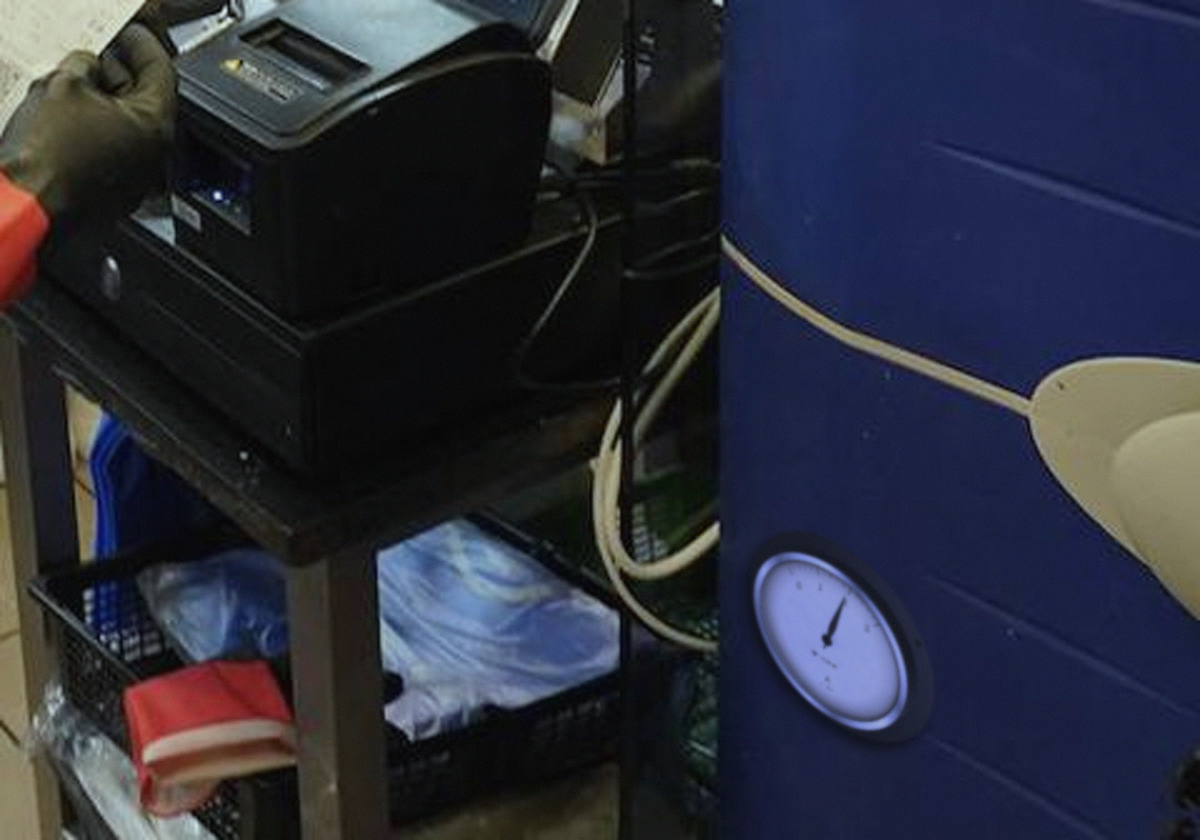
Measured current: 2 A
